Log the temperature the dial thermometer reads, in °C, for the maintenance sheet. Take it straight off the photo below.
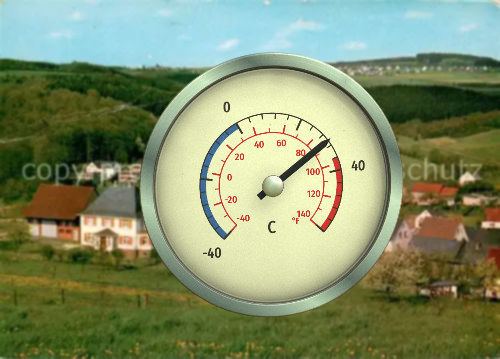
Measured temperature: 30 °C
